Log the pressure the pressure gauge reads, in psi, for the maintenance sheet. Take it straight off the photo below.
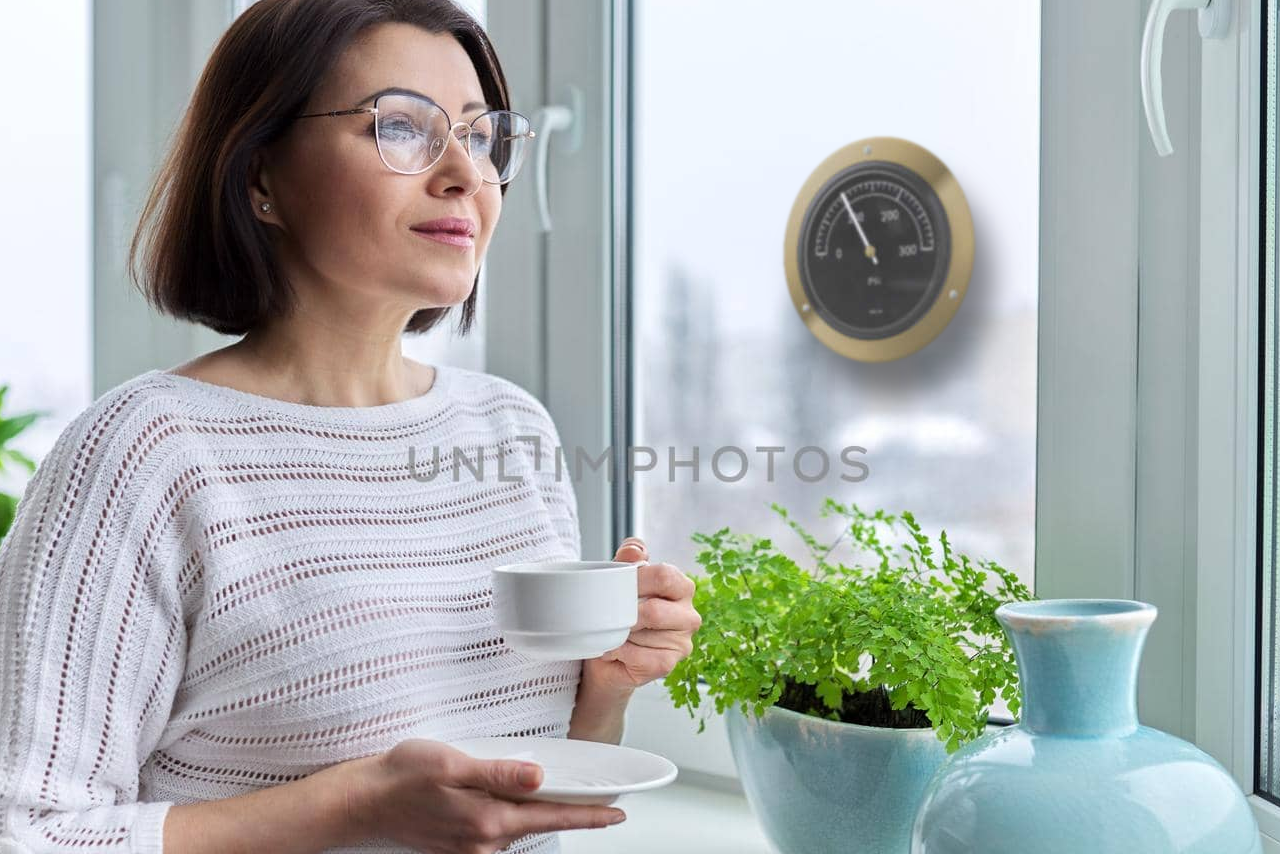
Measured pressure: 100 psi
